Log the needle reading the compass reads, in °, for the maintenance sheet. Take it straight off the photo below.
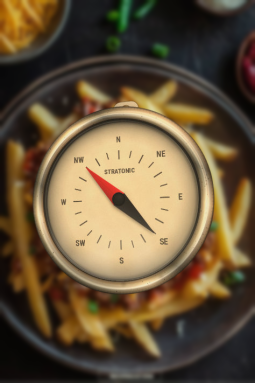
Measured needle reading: 315 °
